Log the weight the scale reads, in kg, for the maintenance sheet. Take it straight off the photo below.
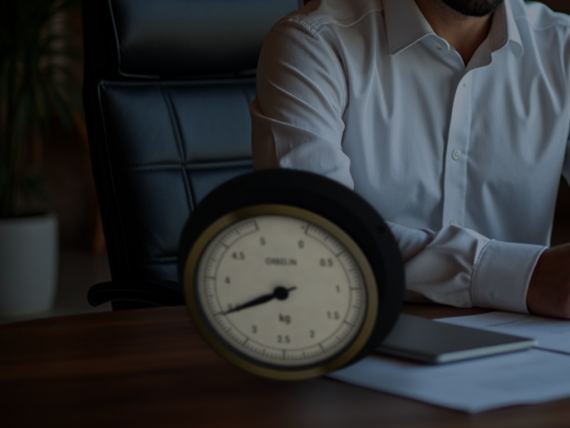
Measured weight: 3.5 kg
